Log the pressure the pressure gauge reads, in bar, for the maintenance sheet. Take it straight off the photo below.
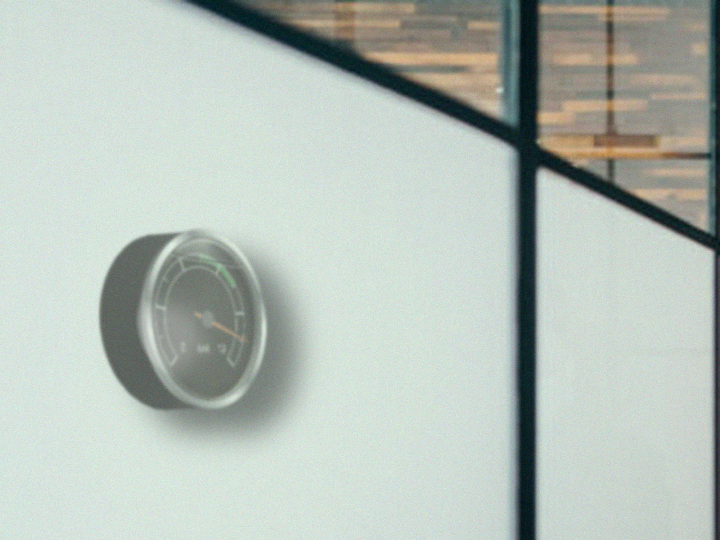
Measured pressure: 9 bar
